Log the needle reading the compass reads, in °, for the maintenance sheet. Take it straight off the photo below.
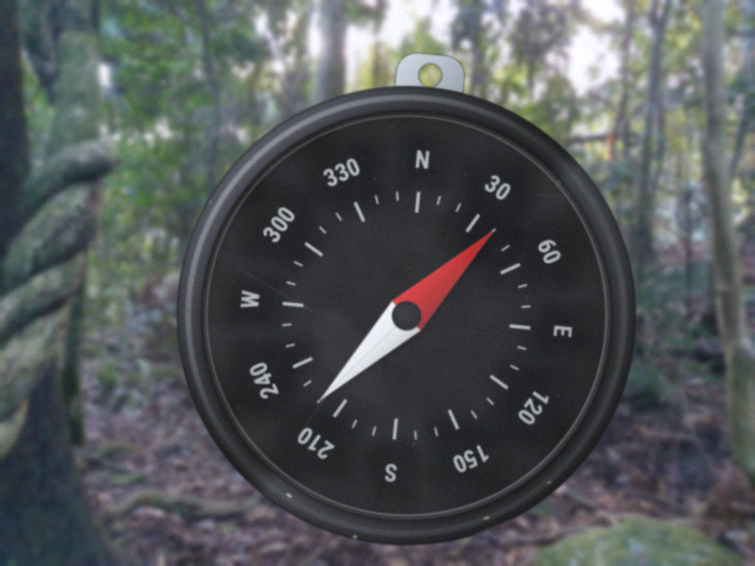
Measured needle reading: 40 °
